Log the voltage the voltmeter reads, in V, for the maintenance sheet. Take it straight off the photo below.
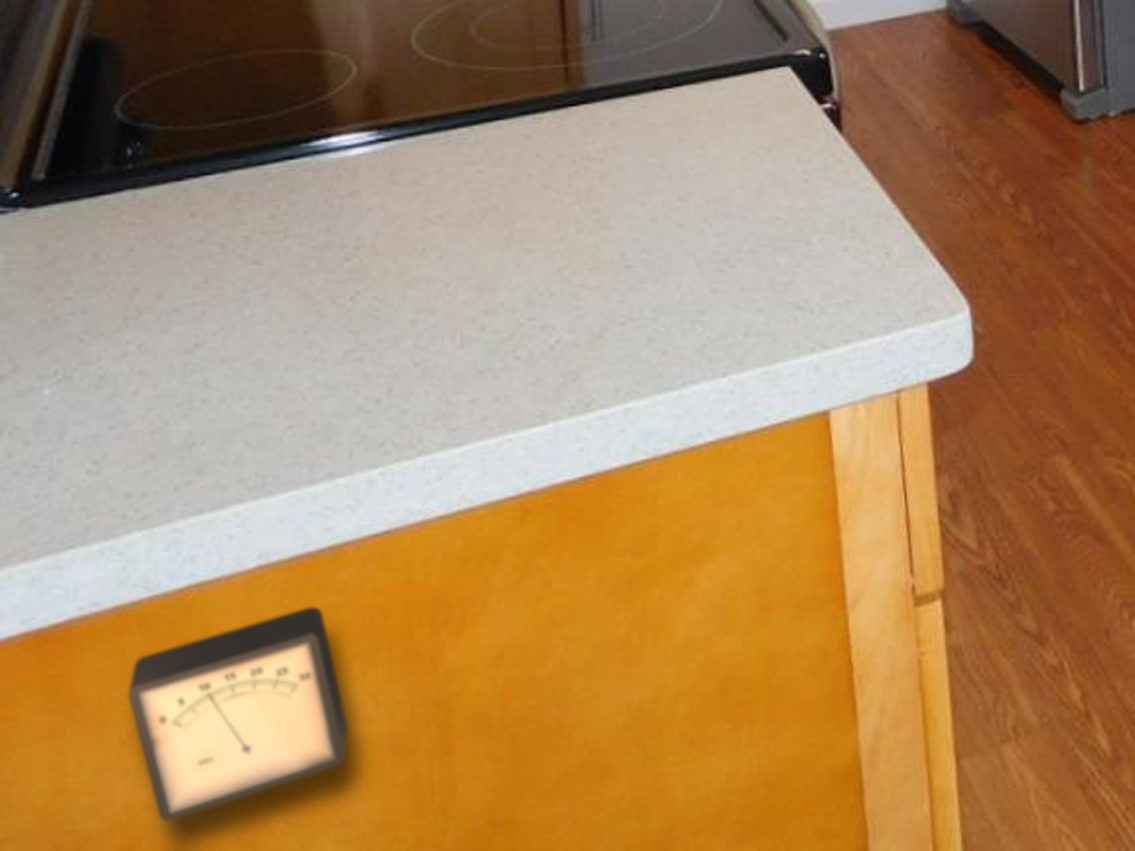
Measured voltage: 10 V
